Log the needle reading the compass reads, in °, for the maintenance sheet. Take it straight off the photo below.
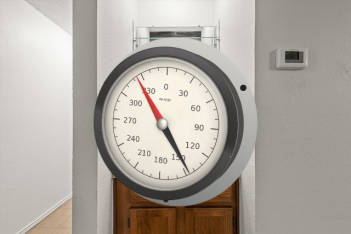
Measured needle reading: 325 °
